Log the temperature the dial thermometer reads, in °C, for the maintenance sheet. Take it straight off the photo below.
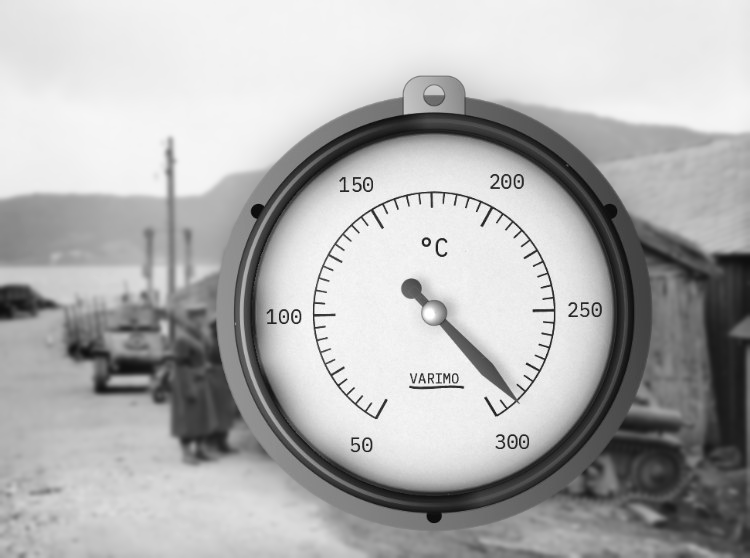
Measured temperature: 290 °C
